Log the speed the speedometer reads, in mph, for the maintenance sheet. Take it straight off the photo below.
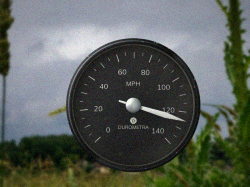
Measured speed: 125 mph
